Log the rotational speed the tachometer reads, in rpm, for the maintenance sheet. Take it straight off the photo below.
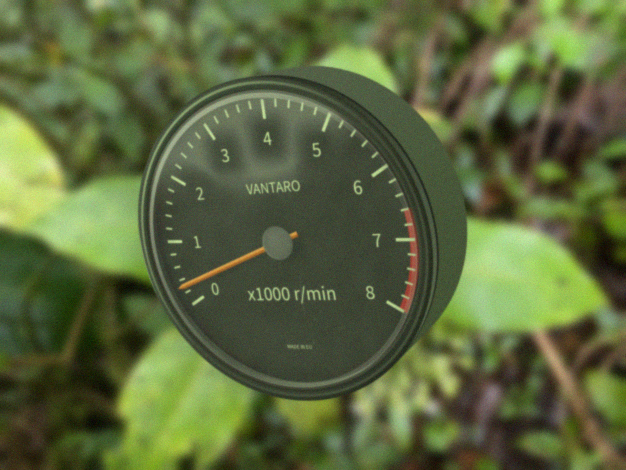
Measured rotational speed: 300 rpm
